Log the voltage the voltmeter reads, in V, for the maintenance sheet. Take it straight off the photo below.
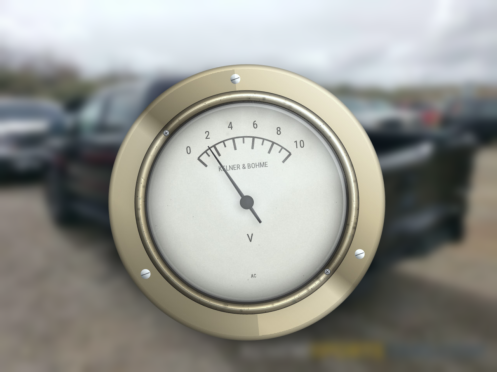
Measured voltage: 1.5 V
